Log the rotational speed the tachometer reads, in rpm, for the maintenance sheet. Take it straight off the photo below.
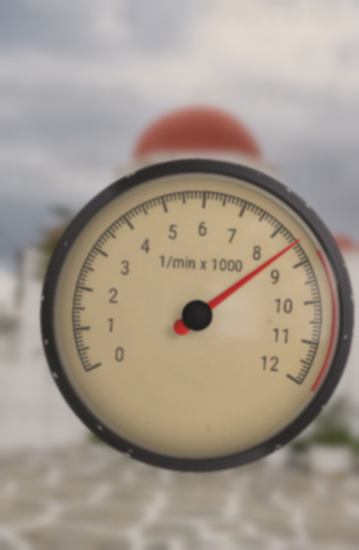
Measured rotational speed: 8500 rpm
